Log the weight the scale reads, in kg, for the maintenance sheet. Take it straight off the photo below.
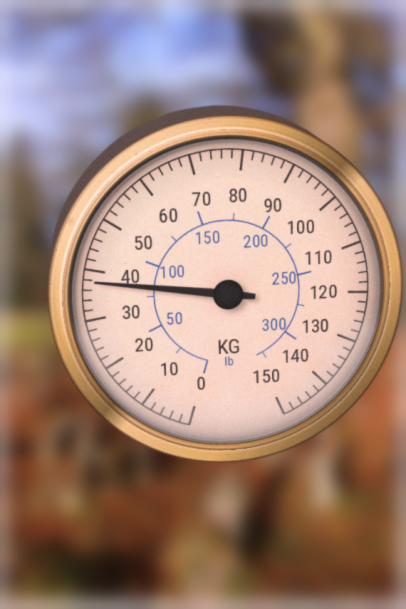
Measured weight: 38 kg
